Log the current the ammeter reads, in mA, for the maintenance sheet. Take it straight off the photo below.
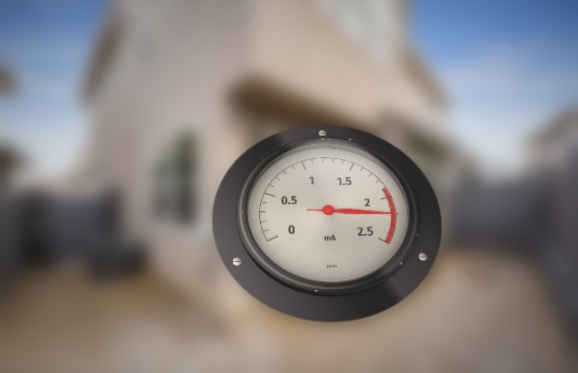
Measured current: 2.2 mA
